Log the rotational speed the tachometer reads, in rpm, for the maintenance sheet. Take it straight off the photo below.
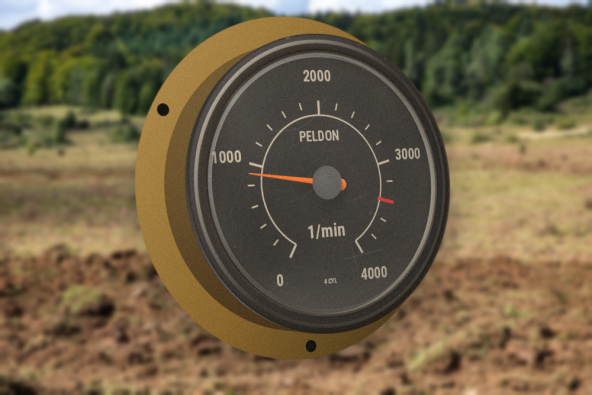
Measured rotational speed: 900 rpm
